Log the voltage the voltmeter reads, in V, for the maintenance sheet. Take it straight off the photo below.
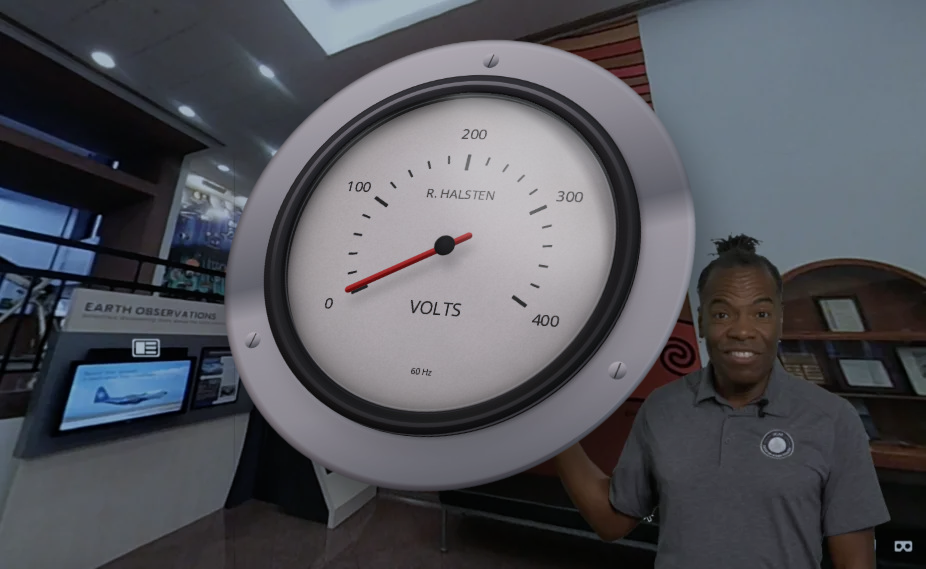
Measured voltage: 0 V
